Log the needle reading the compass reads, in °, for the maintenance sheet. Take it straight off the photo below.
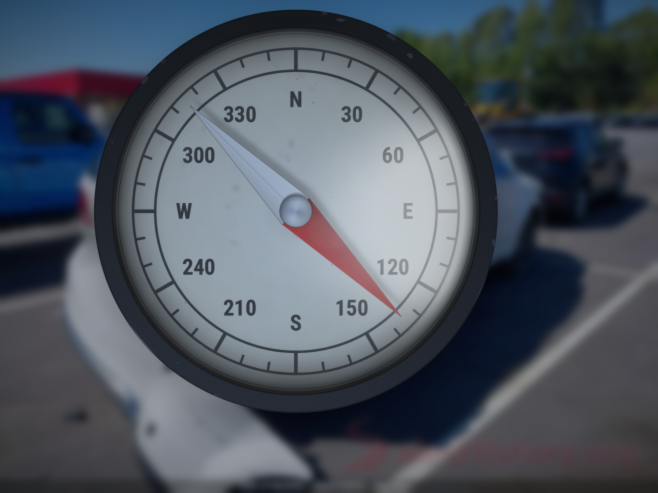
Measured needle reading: 135 °
